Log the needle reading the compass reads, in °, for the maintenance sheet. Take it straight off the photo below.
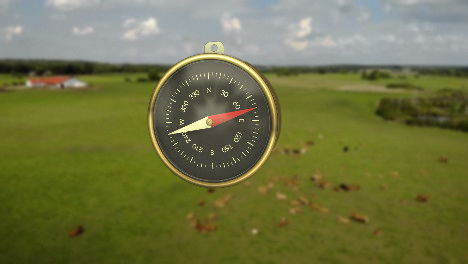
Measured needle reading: 75 °
